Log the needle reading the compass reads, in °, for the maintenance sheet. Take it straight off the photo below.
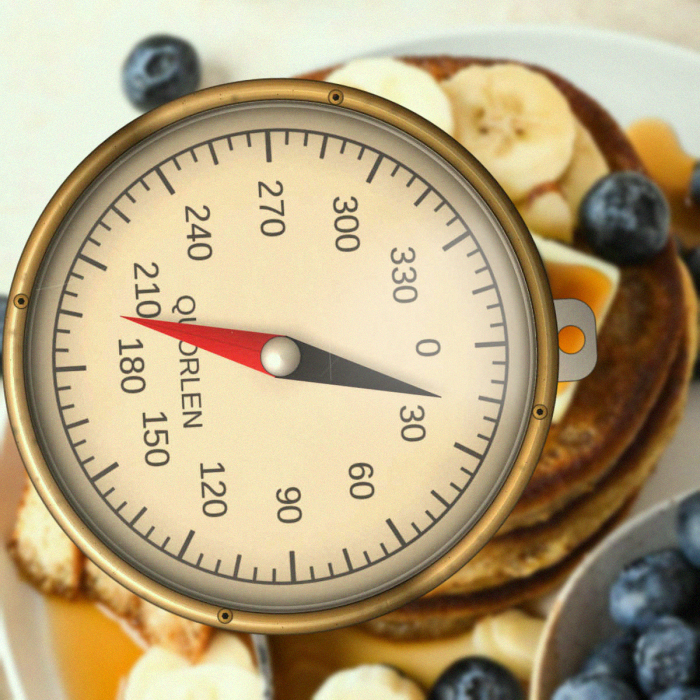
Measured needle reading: 197.5 °
